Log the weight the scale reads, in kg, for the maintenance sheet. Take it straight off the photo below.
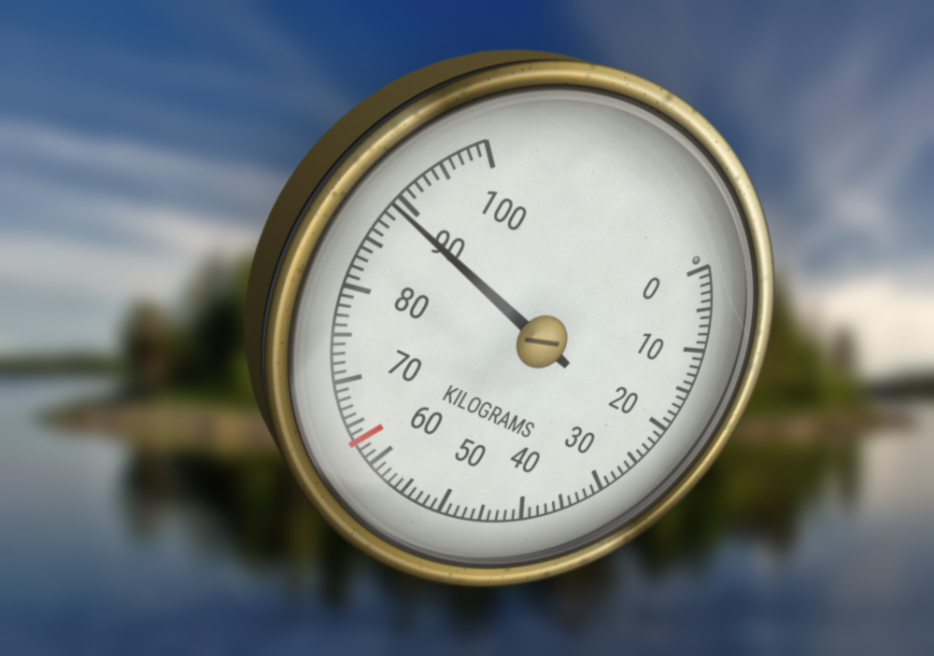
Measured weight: 89 kg
